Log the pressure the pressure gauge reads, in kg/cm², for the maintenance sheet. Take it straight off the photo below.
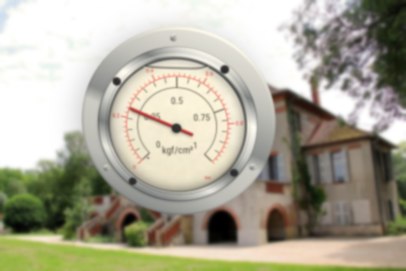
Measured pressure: 0.25 kg/cm²
